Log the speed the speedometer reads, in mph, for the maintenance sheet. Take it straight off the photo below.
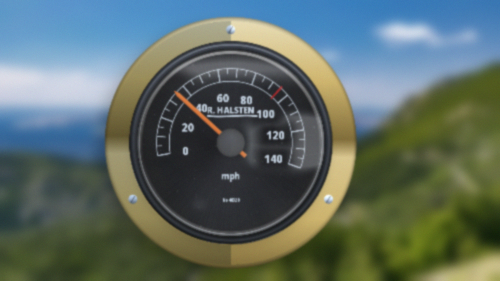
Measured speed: 35 mph
